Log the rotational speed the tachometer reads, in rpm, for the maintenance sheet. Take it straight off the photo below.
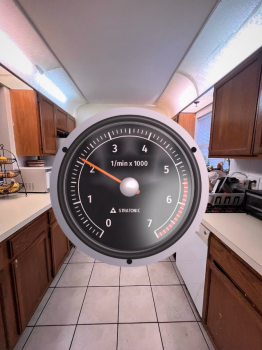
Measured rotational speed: 2100 rpm
